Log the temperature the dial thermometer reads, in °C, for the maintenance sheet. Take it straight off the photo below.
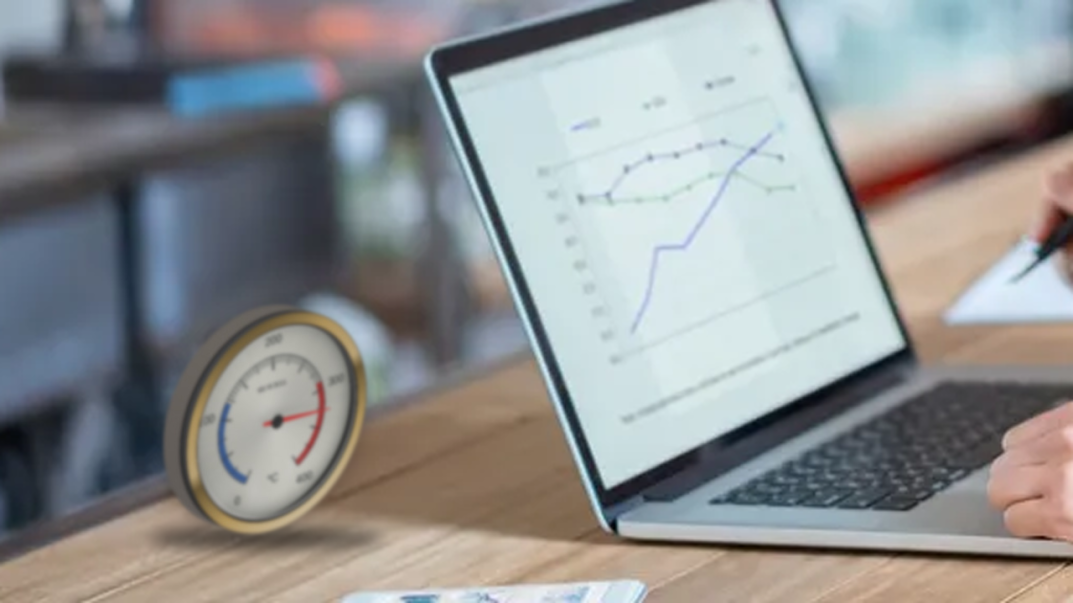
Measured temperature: 325 °C
